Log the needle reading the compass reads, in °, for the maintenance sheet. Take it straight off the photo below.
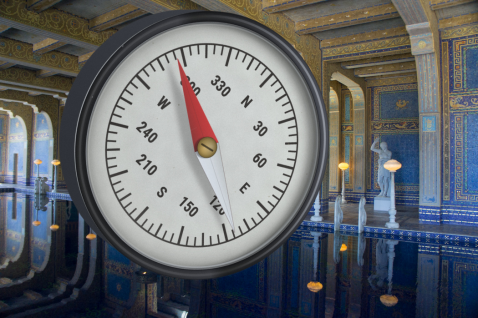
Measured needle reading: 295 °
